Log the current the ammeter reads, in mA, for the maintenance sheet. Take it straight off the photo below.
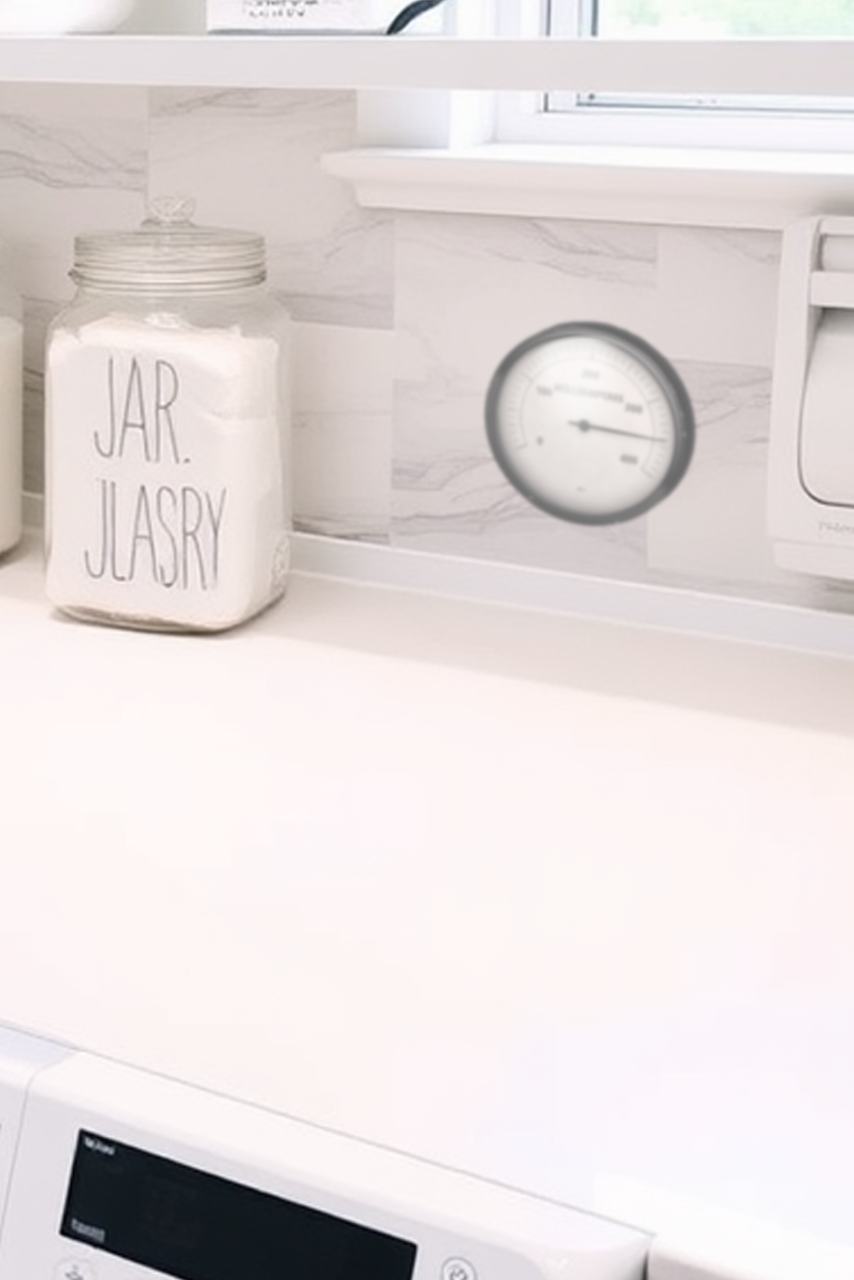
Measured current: 350 mA
